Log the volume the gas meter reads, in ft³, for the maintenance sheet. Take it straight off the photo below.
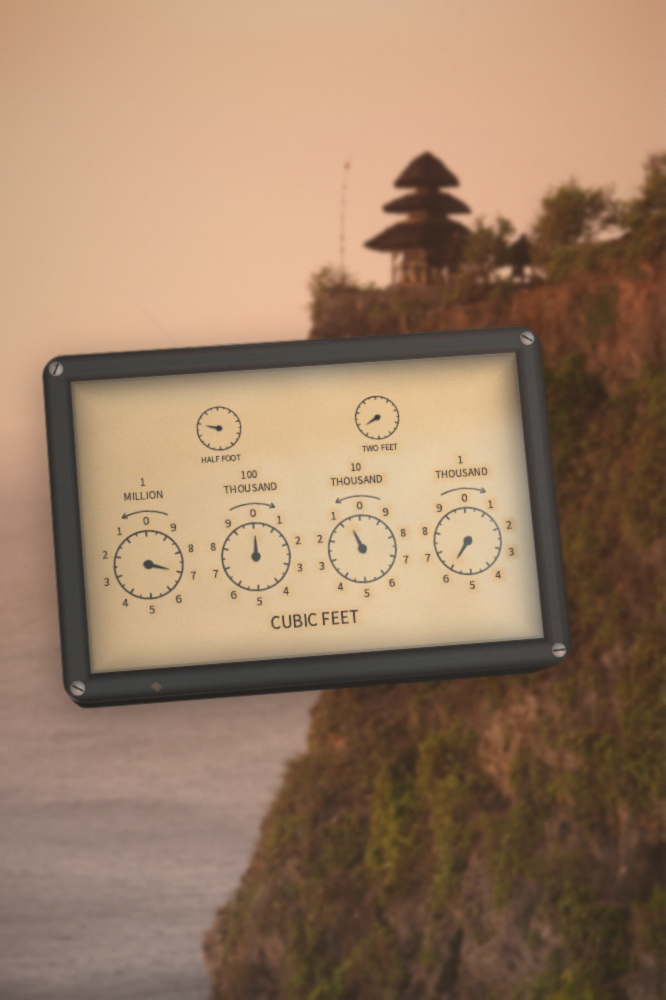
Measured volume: 700600 ft³
